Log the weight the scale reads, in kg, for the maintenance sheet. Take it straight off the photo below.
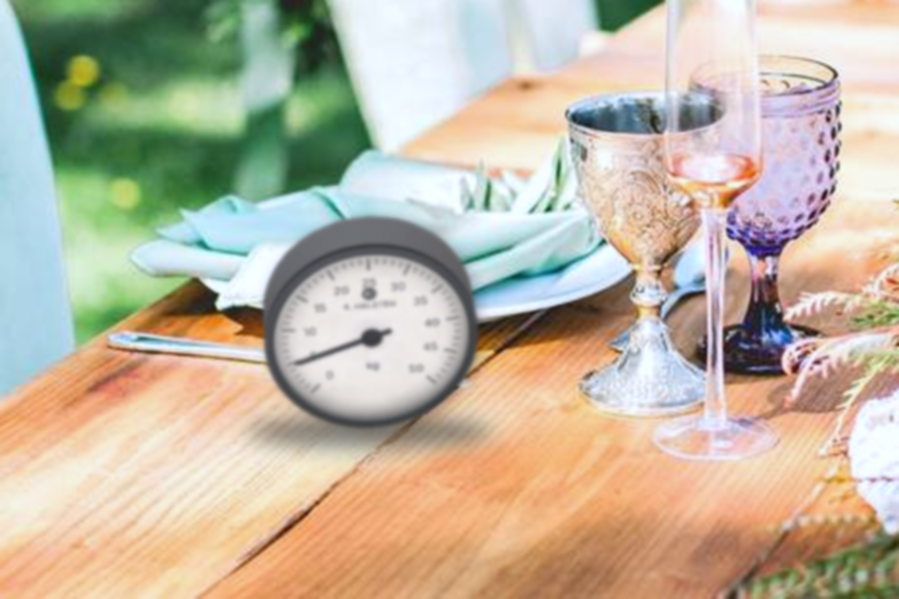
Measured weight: 5 kg
